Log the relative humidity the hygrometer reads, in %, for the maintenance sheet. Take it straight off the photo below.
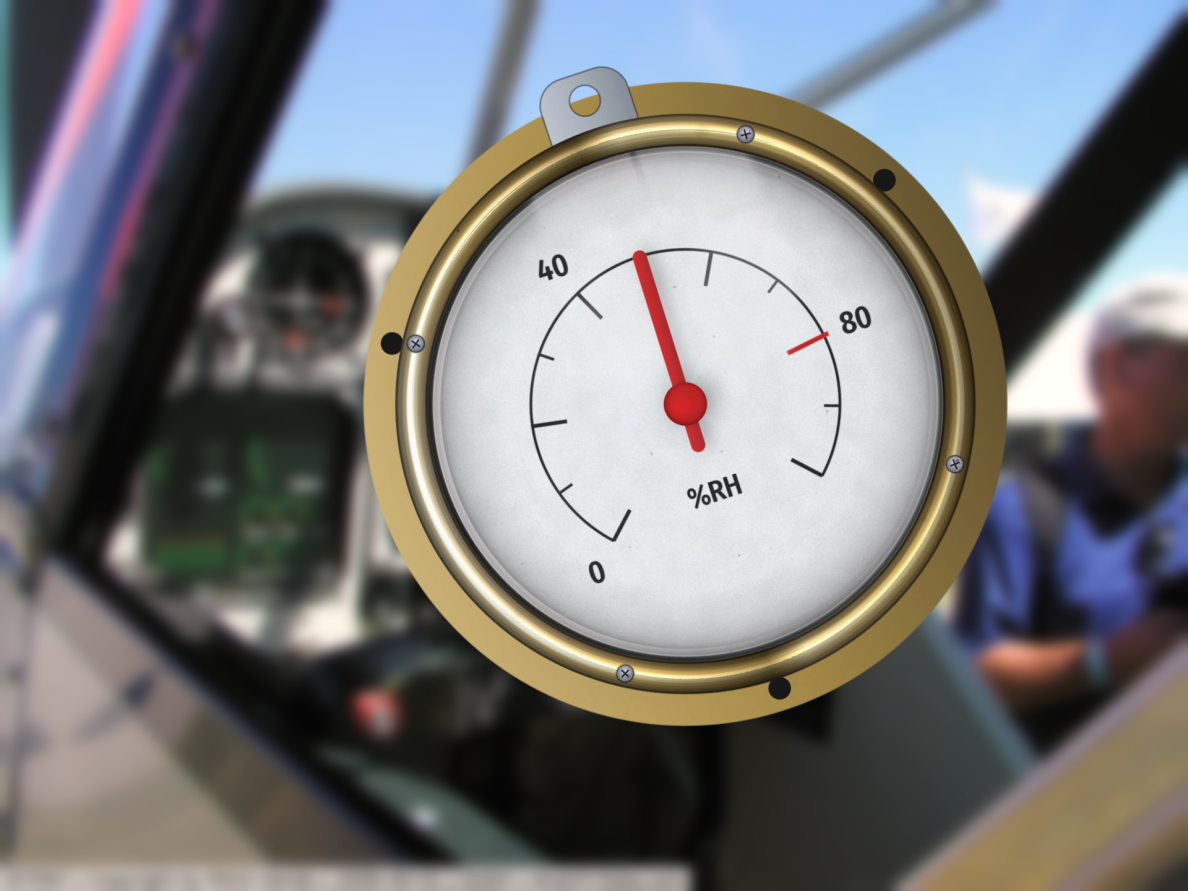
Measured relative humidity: 50 %
